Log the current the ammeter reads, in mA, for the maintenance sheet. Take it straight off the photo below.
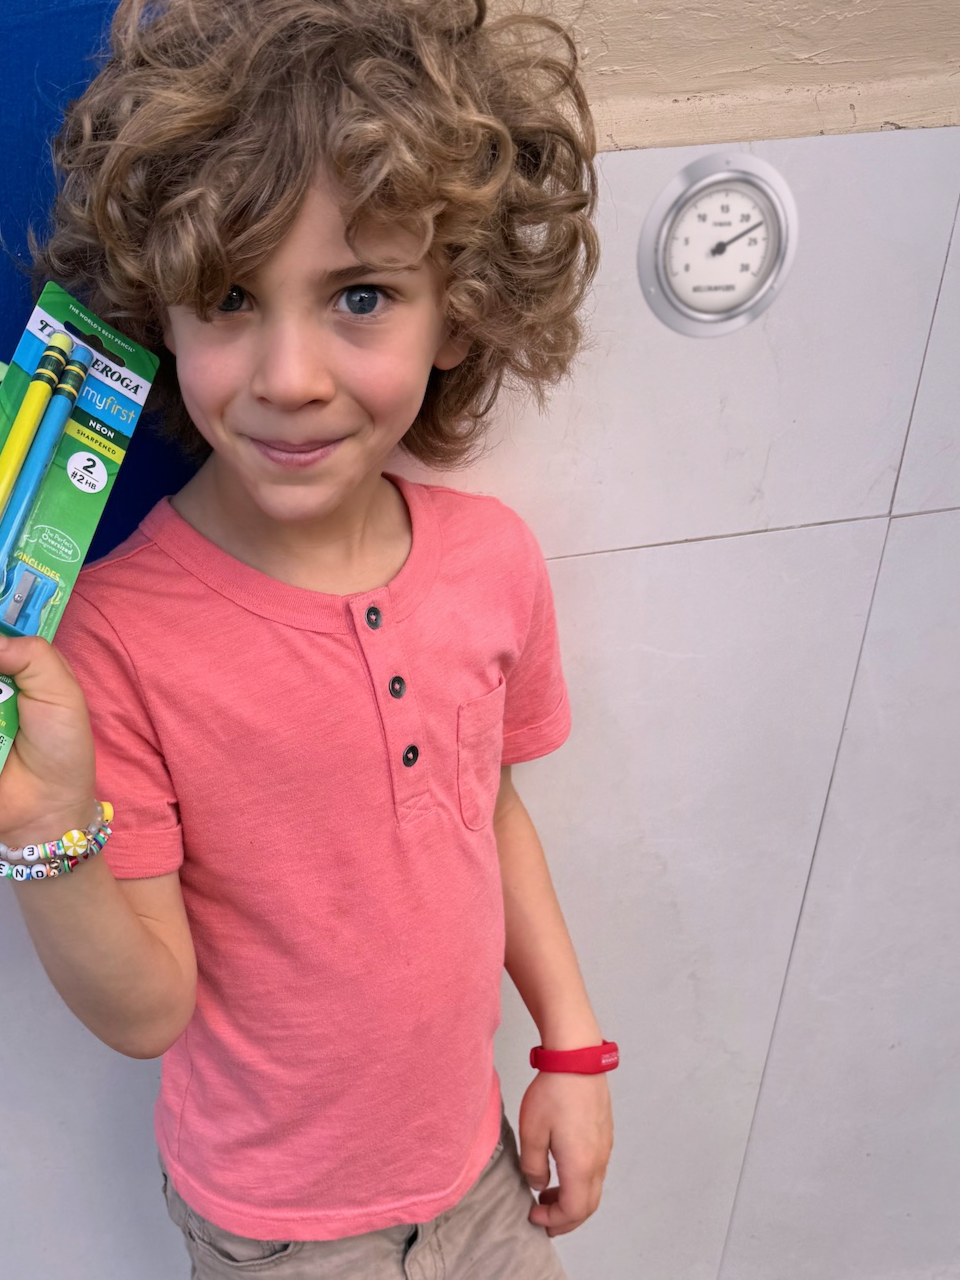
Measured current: 22.5 mA
